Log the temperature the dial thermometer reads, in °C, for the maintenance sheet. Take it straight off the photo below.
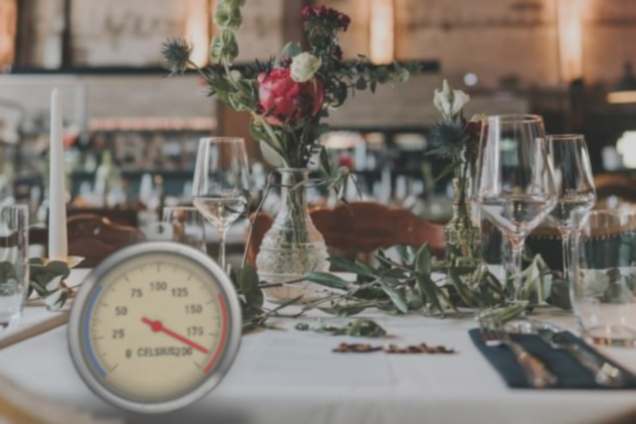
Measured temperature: 187.5 °C
